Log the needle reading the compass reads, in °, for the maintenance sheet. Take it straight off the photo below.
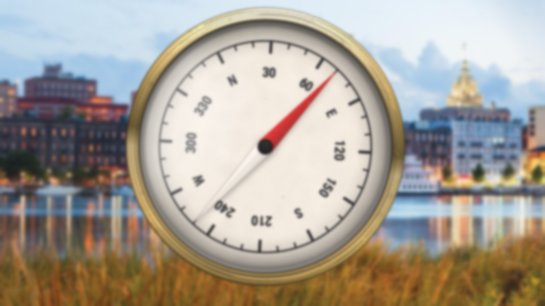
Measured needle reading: 70 °
